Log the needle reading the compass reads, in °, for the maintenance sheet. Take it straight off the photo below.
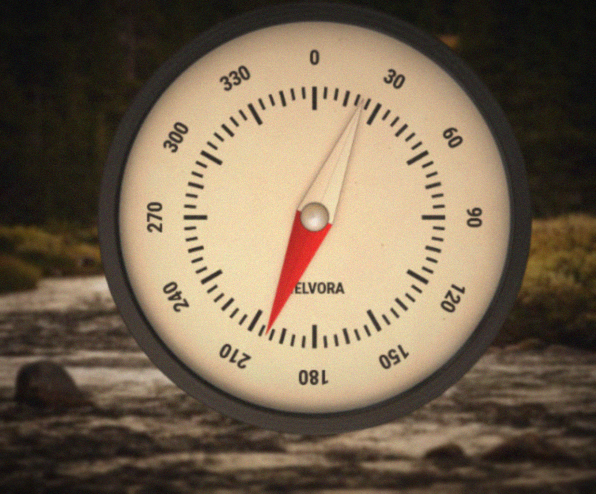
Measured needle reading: 202.5 °
